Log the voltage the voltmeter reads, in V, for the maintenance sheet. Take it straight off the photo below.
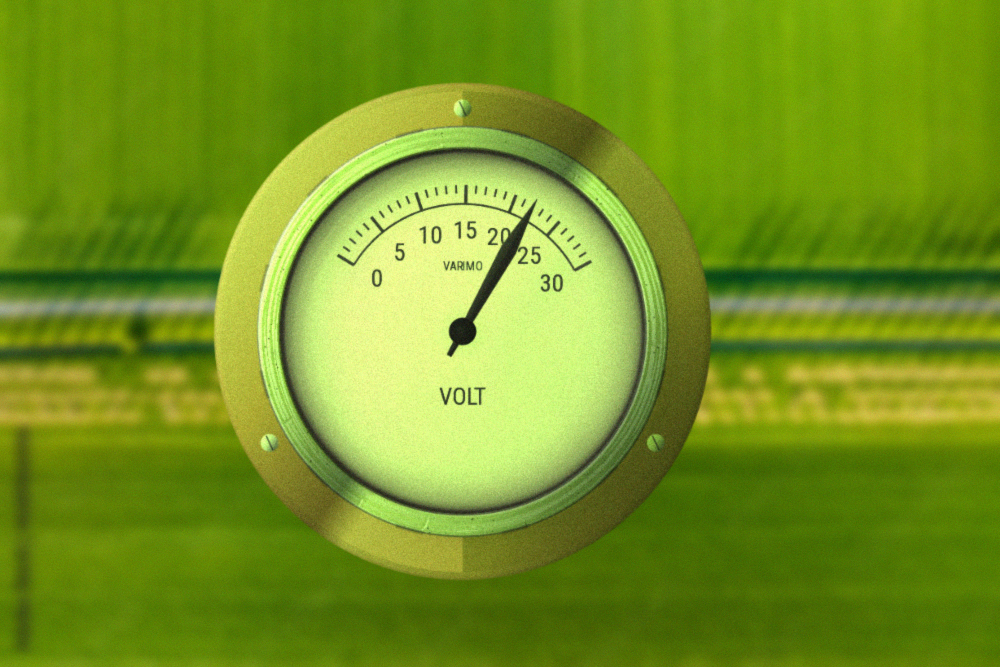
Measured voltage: 22 V
